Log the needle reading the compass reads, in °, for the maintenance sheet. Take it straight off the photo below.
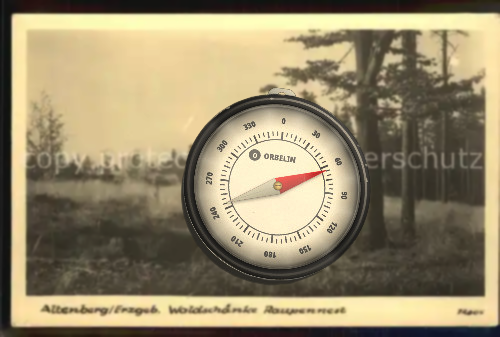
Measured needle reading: 65 °
